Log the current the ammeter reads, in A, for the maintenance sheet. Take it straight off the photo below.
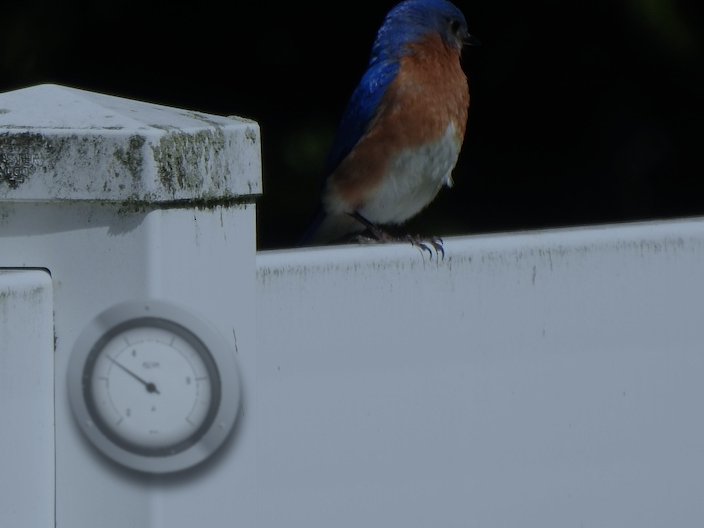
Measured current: 3 A
